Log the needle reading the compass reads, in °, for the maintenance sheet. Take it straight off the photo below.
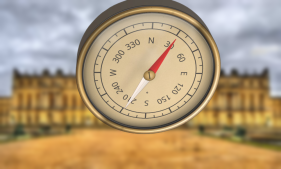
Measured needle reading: 30 °
